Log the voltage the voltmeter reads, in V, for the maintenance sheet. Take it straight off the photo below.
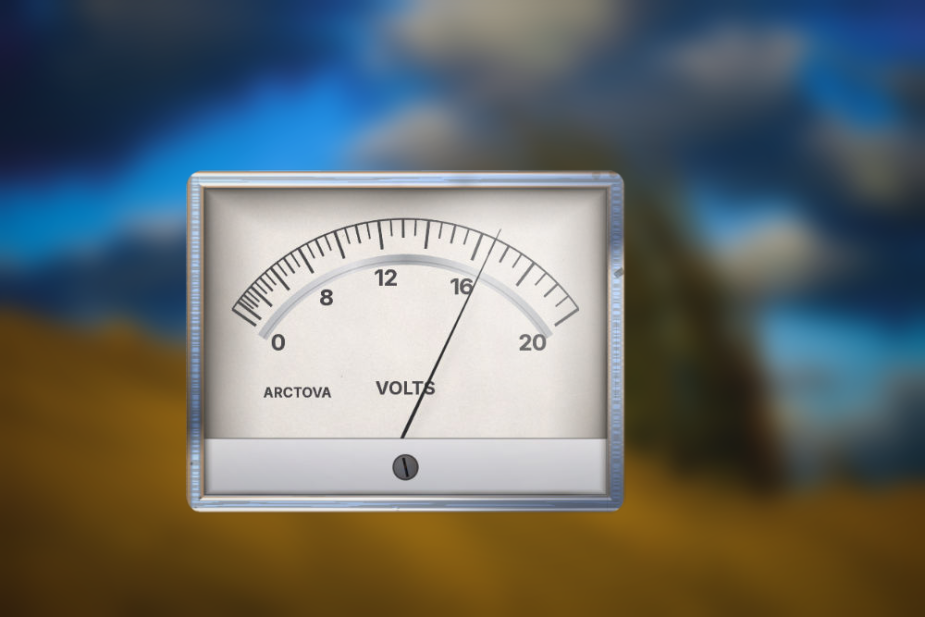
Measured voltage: 16.5 V
